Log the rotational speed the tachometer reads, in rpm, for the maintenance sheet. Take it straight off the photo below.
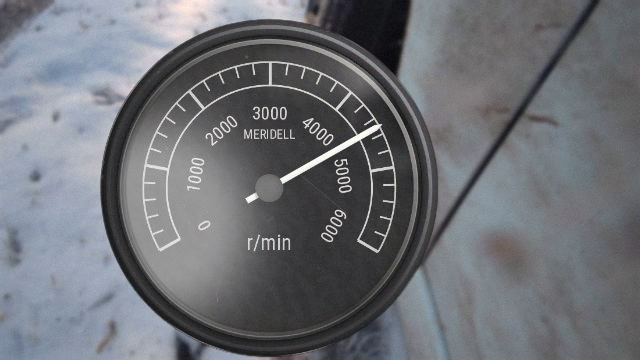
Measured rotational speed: 4500 rpm
